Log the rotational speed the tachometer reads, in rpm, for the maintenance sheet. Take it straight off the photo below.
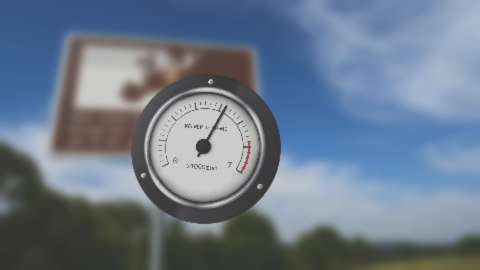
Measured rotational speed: 4200 rpm
